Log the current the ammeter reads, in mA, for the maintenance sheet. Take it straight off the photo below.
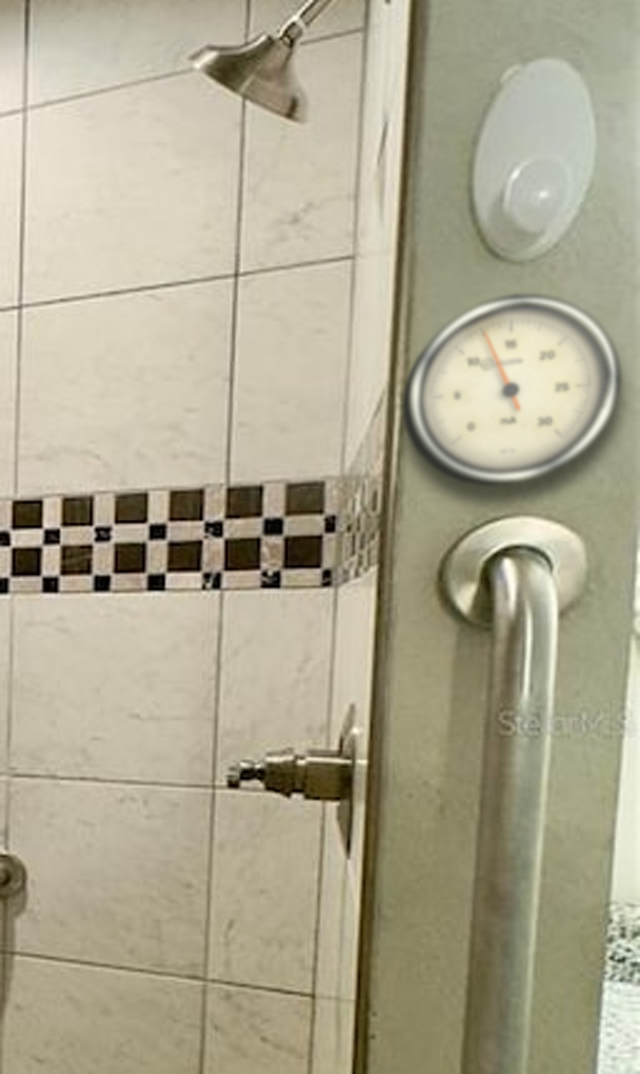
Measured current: 12.5 mA
